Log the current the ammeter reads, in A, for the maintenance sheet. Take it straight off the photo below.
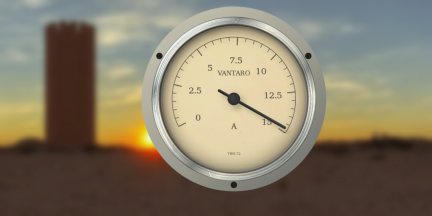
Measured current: 14.75 A
